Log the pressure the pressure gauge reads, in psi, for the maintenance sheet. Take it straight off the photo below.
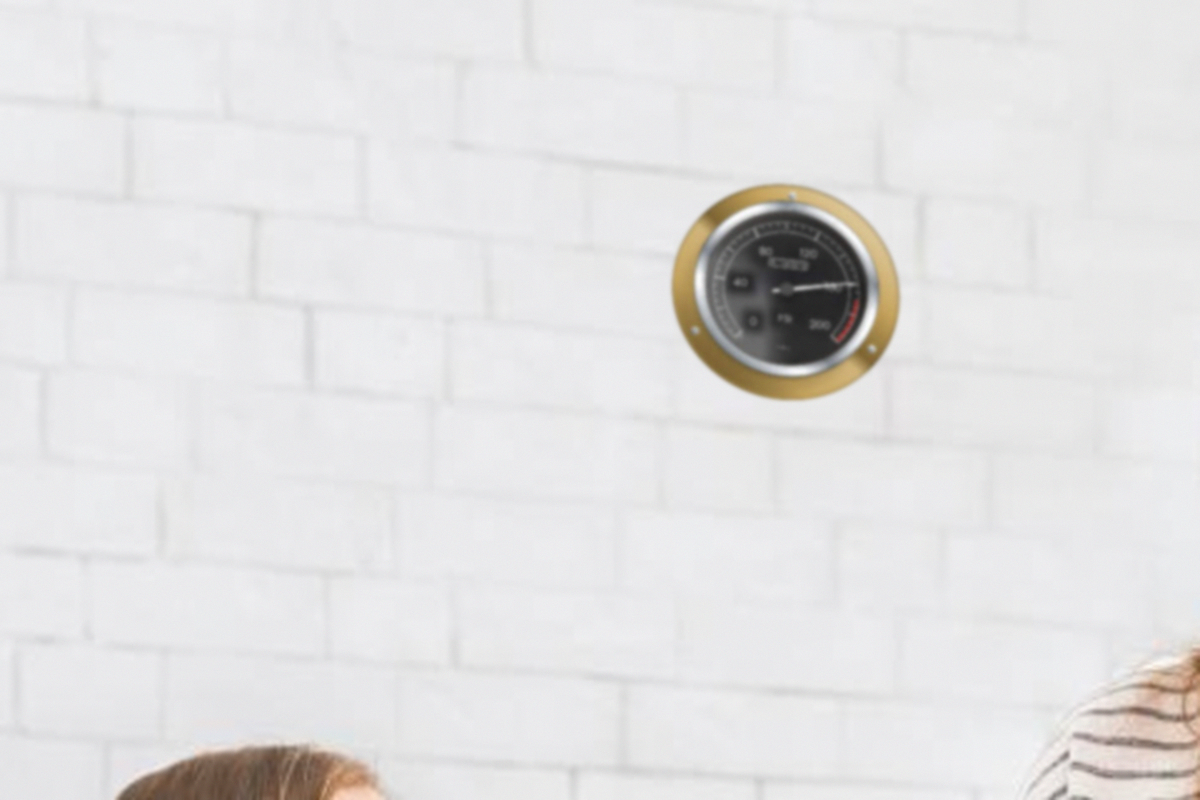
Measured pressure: 160 psi
